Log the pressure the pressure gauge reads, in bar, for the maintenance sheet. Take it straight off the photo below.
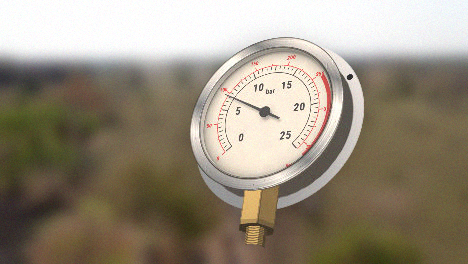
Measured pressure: 6.5 bar
